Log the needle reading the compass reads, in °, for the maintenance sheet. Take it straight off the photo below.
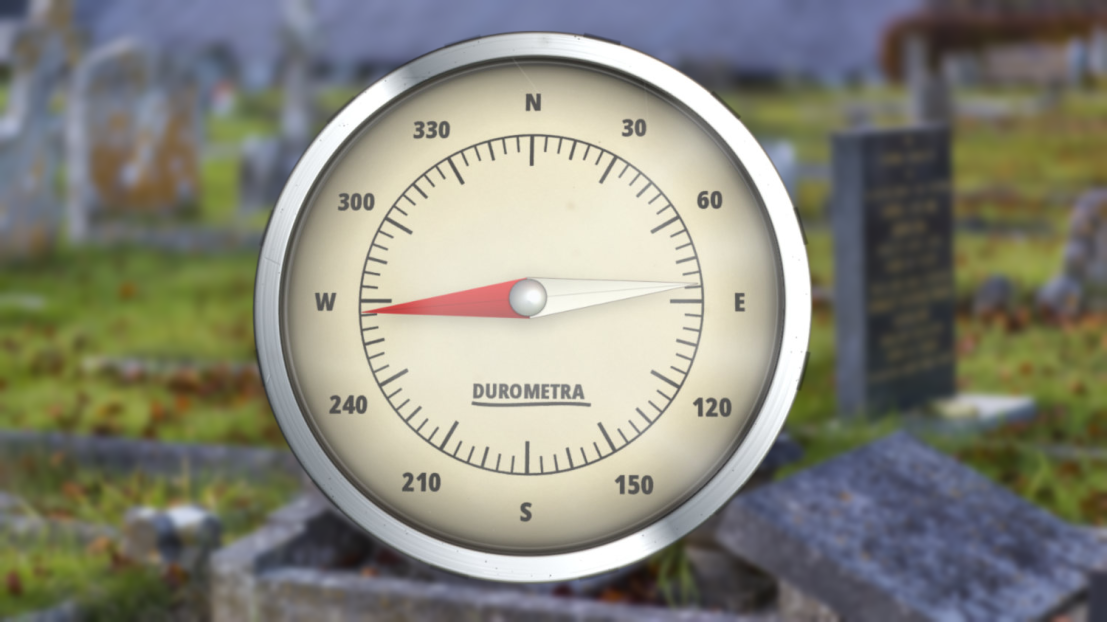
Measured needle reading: 265 °
